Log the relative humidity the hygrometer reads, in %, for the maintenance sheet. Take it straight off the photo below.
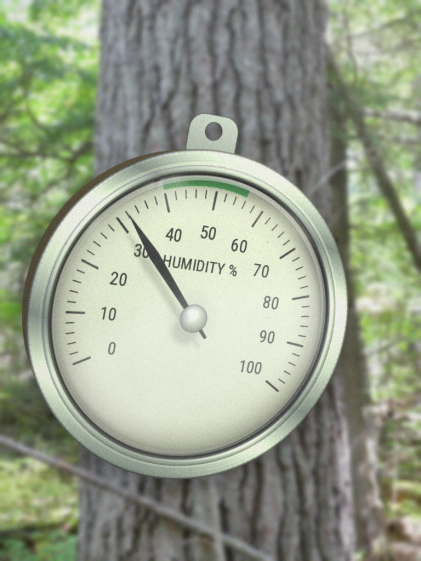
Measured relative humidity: 32 %
